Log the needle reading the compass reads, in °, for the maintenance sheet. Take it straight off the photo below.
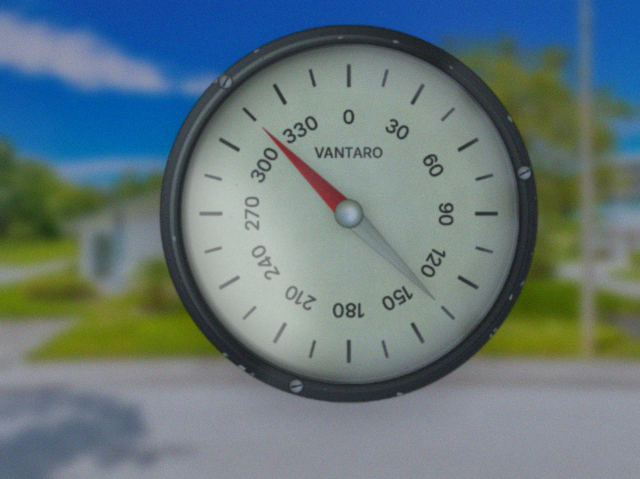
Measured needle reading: 315 °
